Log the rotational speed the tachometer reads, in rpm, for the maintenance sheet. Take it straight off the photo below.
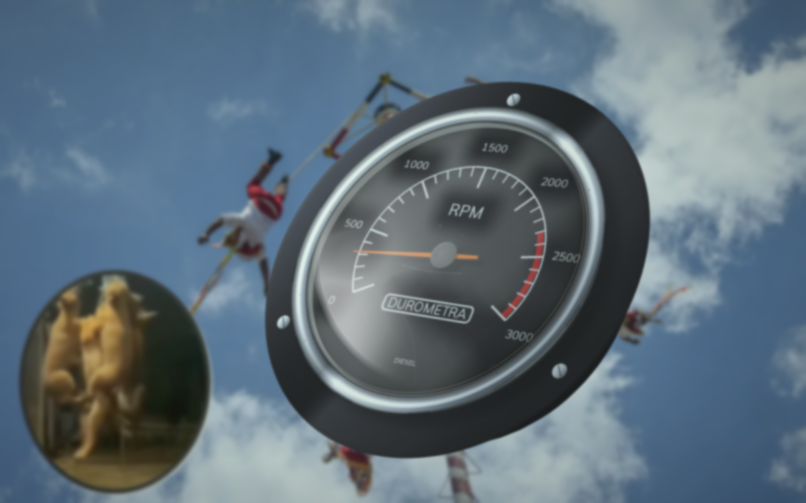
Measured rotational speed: 300 rpm
